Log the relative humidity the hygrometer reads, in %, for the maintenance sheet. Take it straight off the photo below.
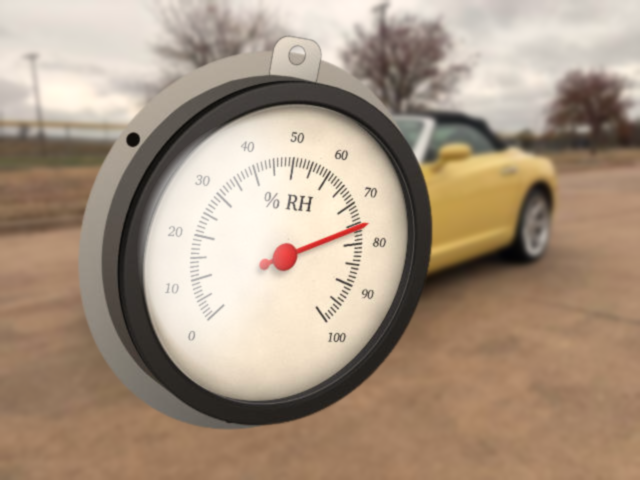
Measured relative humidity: 75 %
